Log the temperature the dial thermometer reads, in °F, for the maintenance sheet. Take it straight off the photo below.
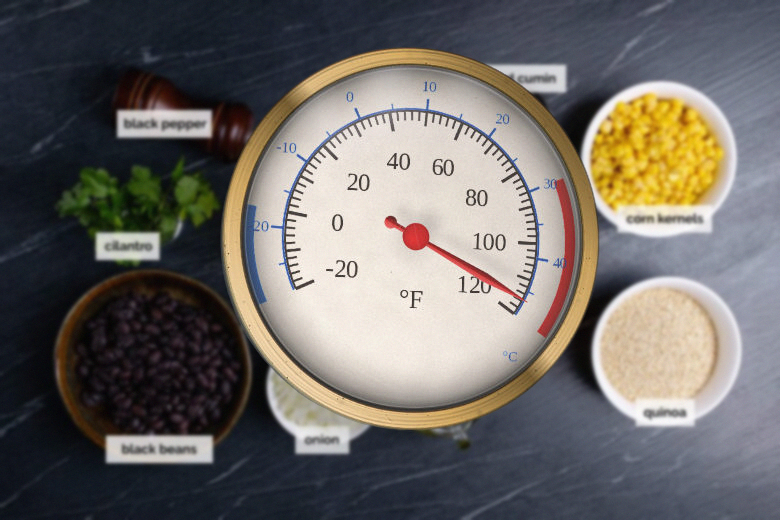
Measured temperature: 116 °F
